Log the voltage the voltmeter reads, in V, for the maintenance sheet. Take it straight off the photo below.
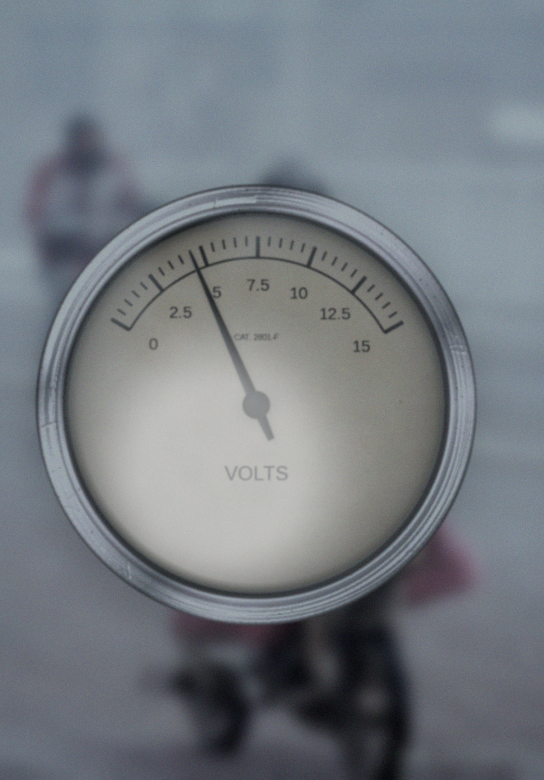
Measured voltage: 4.5 V
